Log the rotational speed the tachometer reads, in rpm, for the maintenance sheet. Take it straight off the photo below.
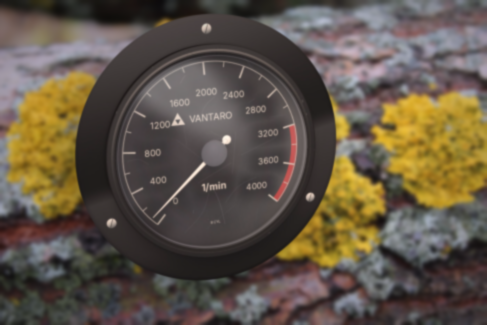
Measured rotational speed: 100 rpm
